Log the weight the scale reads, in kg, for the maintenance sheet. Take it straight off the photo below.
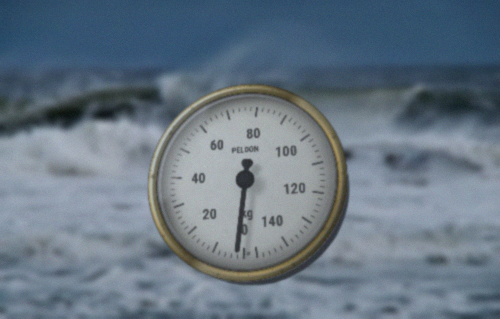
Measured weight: 2 kg
